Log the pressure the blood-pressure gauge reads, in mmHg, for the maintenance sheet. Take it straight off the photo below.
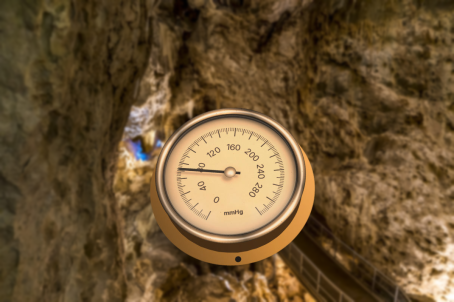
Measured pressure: 70 mmHg
